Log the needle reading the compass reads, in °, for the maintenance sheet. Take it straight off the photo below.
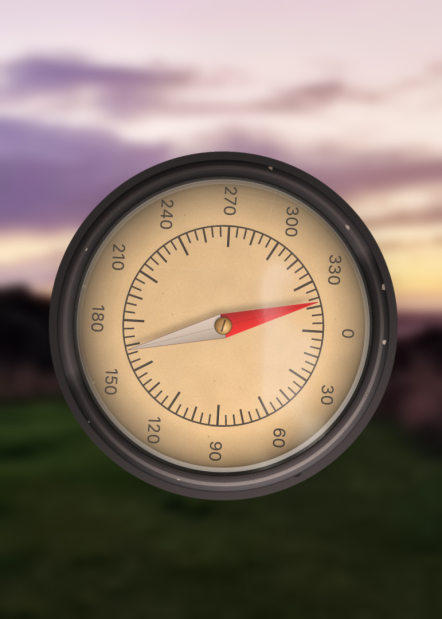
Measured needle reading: 342.5 °
